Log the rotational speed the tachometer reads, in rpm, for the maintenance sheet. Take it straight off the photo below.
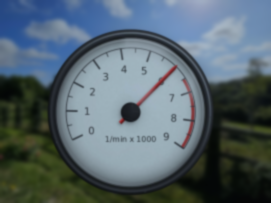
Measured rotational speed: 6000 rpm
